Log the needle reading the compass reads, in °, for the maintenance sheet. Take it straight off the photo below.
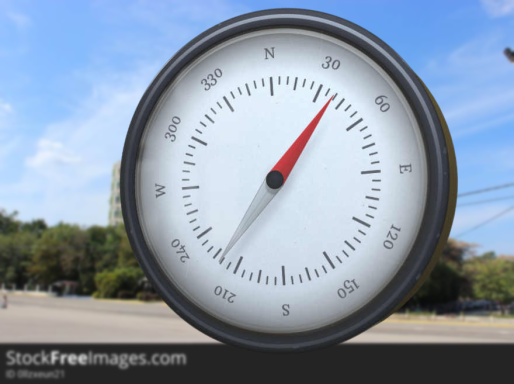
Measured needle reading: 40 °
